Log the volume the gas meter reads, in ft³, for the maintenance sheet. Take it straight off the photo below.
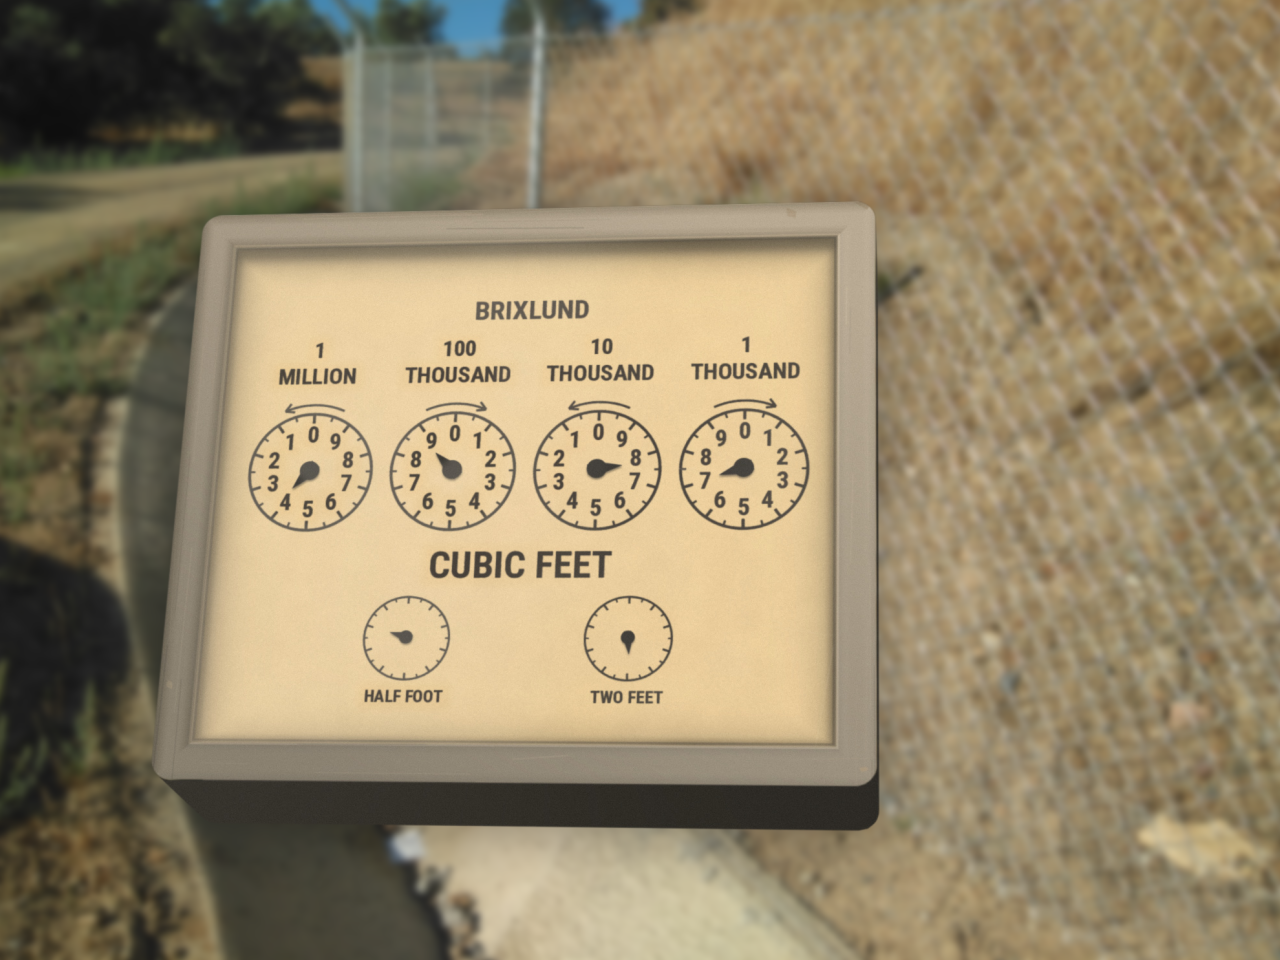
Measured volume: 387700 ft³
